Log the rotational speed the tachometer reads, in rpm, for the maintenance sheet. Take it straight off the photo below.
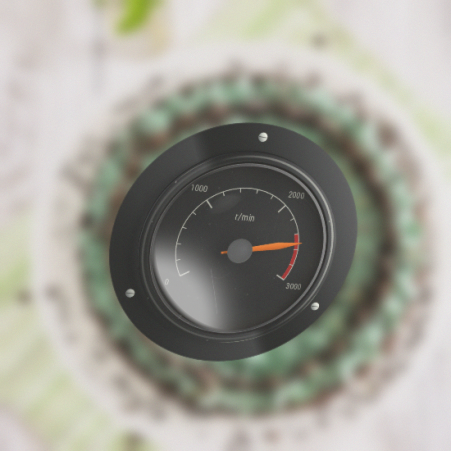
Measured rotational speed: 2500 rpm
